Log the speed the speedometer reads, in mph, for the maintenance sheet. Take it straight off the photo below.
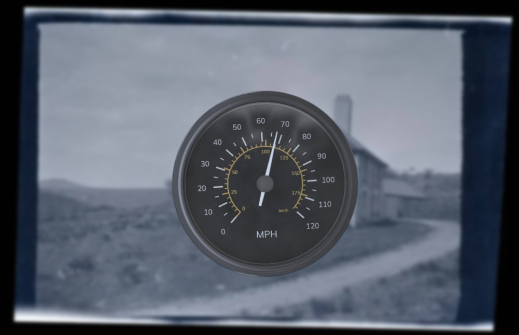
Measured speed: 67.5 mph
